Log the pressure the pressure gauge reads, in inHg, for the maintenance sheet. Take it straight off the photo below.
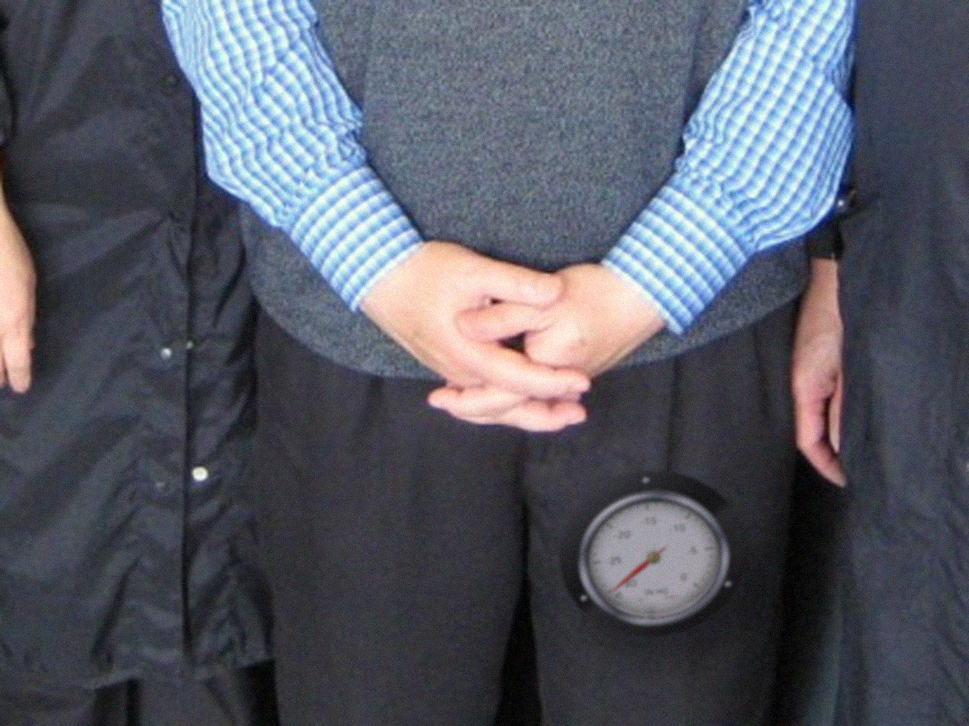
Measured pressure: -29 inHg
